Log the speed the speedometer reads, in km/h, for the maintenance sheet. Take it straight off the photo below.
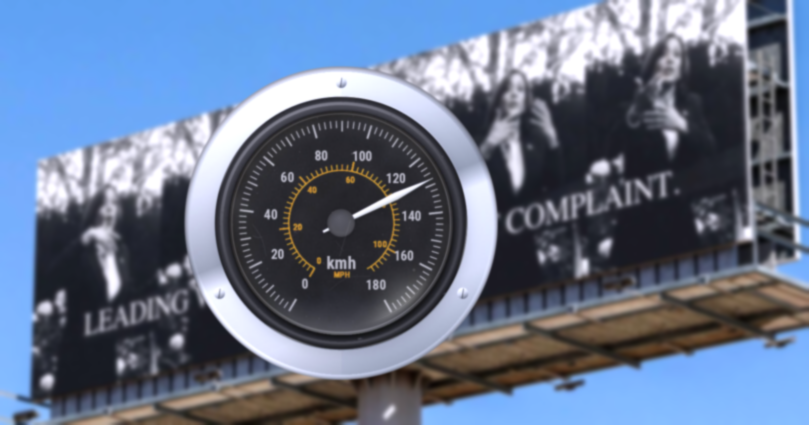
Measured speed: 128 km/h
